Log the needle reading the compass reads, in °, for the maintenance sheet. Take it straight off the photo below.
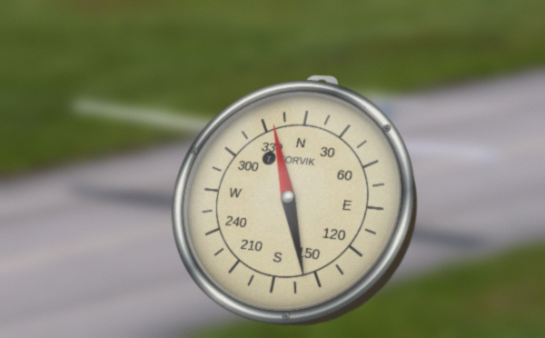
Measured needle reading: 337.5 °
